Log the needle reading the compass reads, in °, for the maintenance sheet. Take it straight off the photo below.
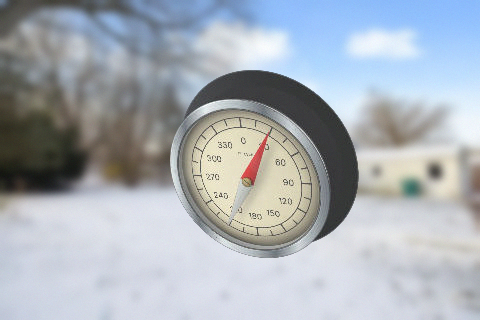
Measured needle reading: 30 °
